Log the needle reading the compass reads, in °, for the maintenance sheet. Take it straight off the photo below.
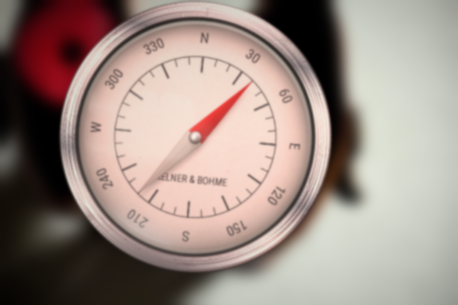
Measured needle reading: 40 °
